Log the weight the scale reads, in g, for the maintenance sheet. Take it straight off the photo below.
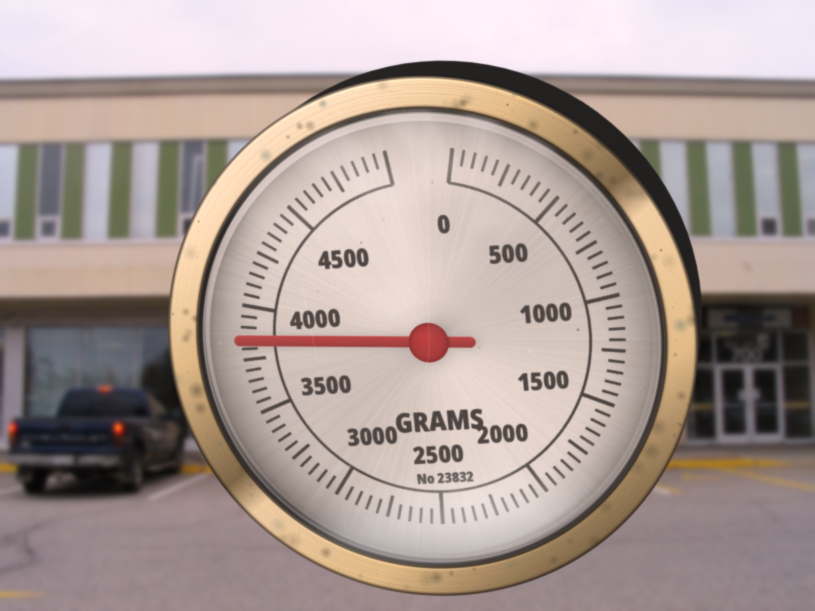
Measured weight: 3850 g
